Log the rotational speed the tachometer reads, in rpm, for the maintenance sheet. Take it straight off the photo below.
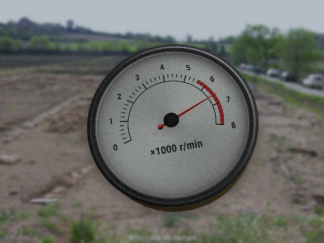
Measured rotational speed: 6600 rpm
